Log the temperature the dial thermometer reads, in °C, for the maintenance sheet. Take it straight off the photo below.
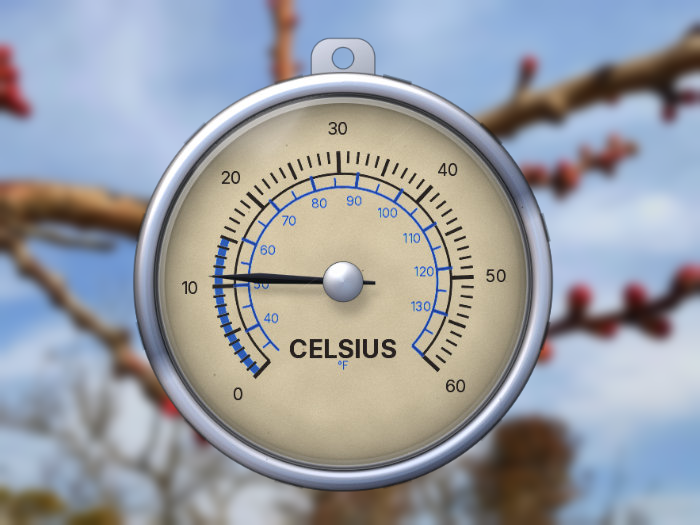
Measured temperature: 11 °C
